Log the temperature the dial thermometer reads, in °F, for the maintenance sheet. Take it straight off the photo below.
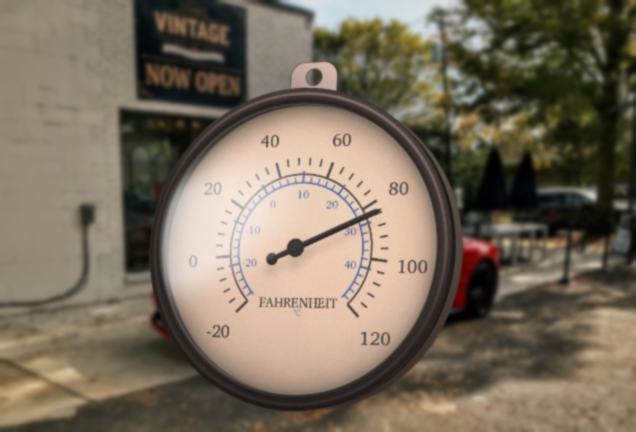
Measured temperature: 84 °F
